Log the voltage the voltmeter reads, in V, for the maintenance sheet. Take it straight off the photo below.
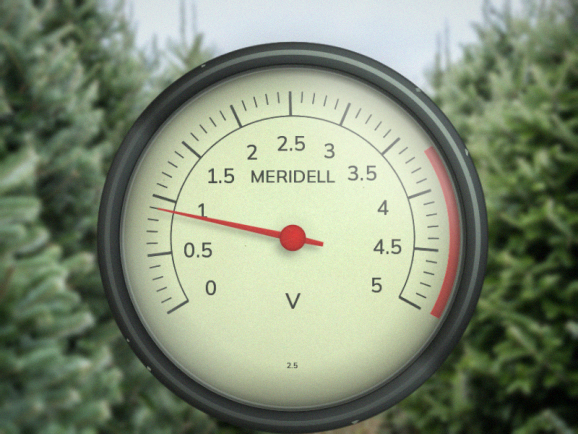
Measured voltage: 0.9 V
